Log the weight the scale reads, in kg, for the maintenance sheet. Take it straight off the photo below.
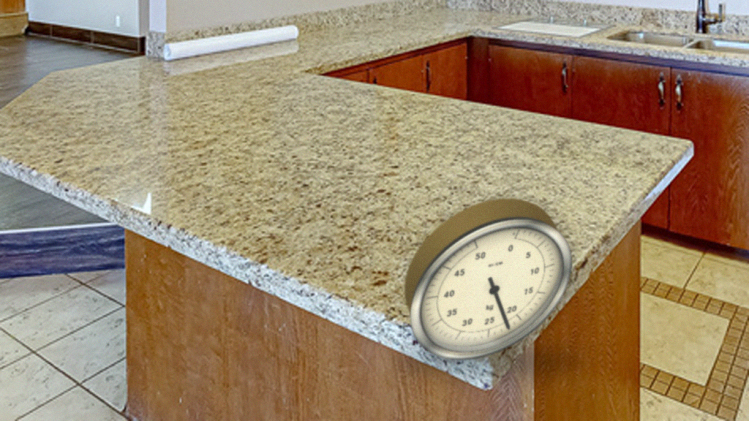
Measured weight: 22 kg
